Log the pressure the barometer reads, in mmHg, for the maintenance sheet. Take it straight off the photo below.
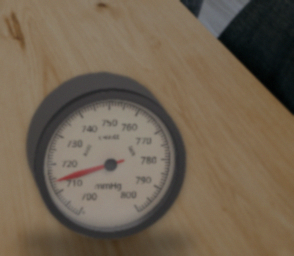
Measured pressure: 715 mmHg
